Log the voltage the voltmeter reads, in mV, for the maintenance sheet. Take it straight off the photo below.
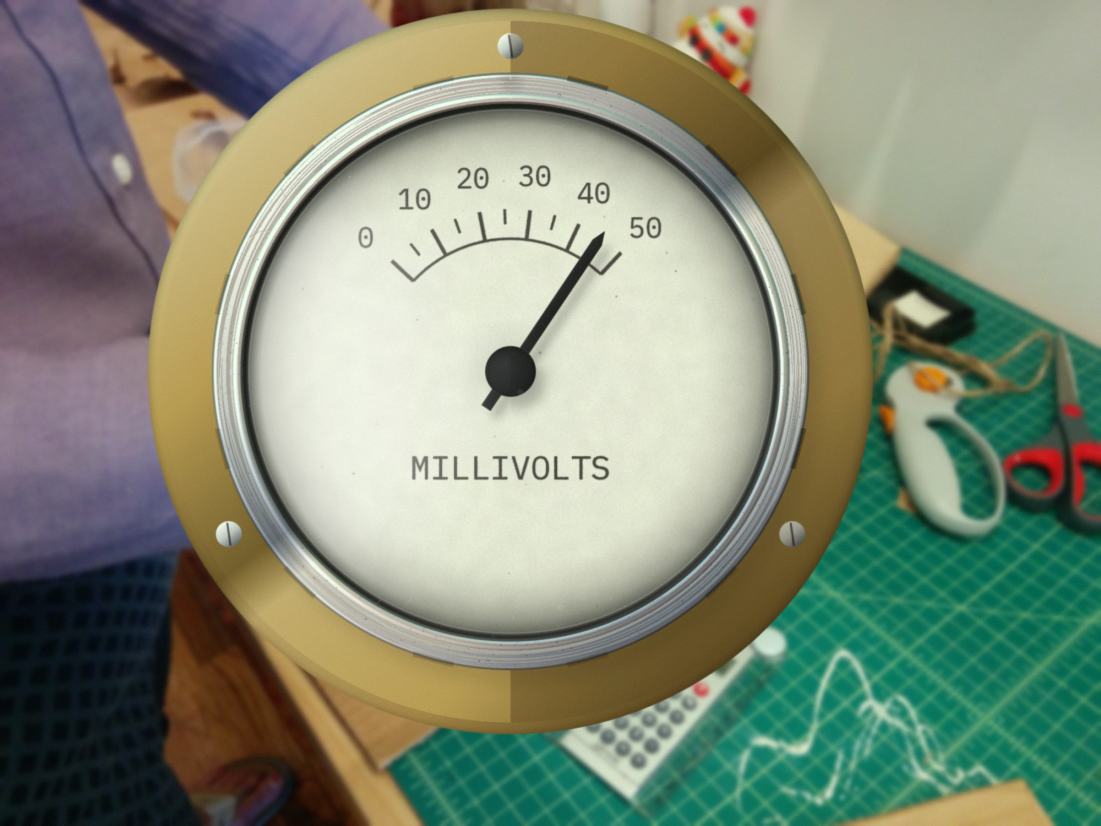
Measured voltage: 45 mV
